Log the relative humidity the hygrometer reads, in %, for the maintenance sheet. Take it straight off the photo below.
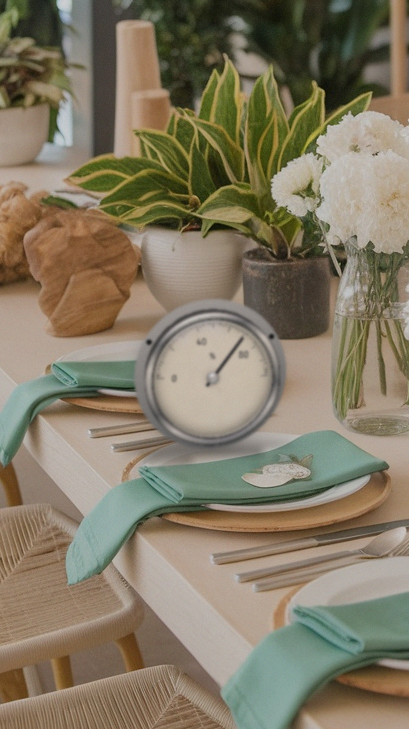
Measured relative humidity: 70 %
